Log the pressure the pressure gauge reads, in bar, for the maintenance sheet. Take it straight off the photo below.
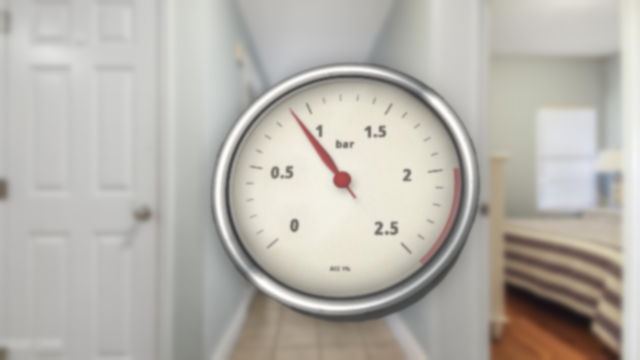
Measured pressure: 0.9 bar
